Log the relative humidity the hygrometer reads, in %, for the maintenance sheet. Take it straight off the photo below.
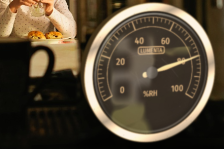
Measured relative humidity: 80 %
